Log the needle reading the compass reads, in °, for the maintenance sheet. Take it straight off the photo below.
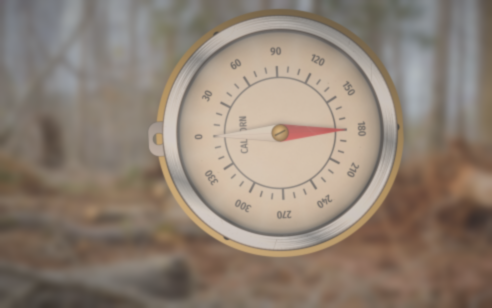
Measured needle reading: 180 °
